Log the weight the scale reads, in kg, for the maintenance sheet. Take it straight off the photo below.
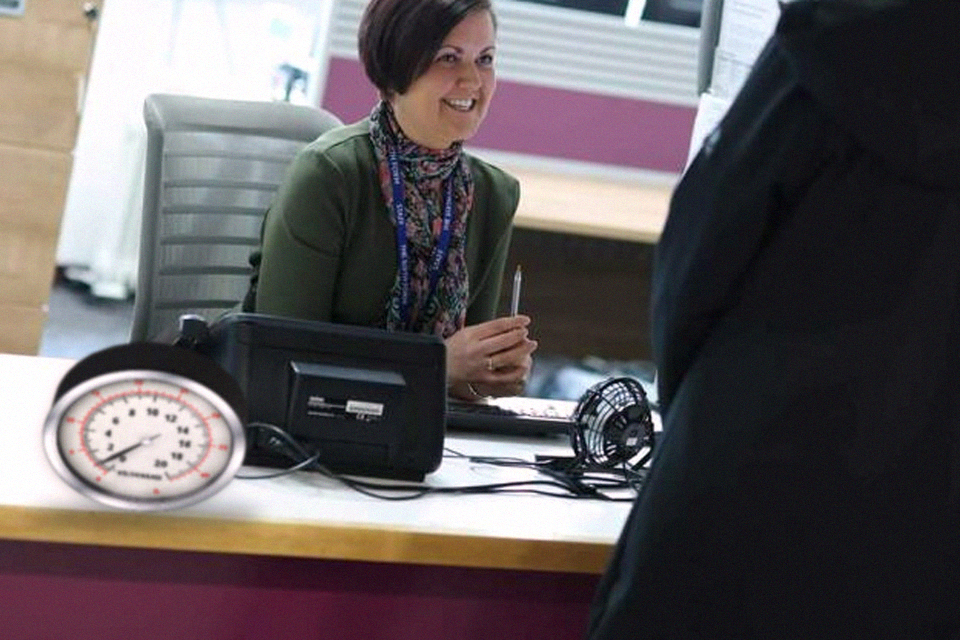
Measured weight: 1 kg
